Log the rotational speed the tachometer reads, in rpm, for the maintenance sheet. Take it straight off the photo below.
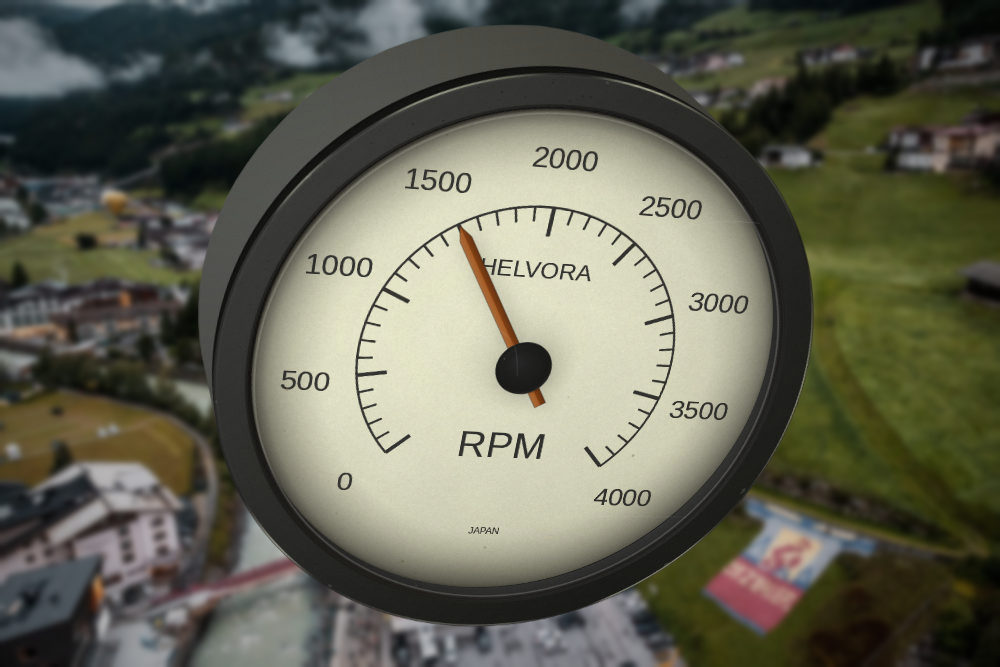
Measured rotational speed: 1500 rpm
